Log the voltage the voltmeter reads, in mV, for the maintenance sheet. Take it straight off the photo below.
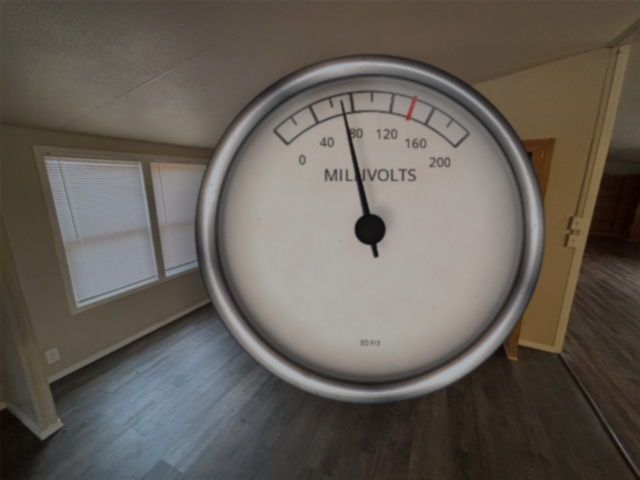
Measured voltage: 70 mV
